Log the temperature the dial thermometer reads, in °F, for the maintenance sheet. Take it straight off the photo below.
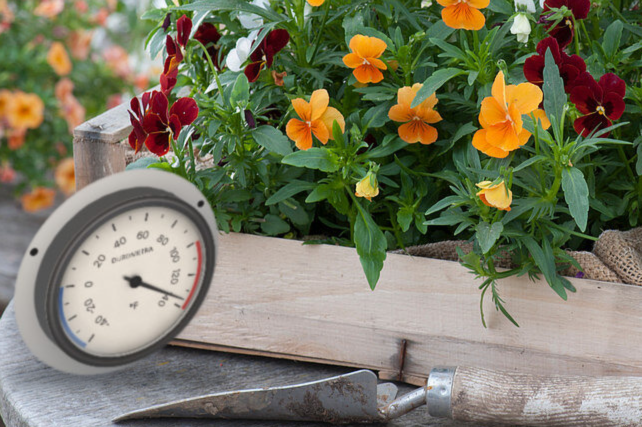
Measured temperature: 135 °F
